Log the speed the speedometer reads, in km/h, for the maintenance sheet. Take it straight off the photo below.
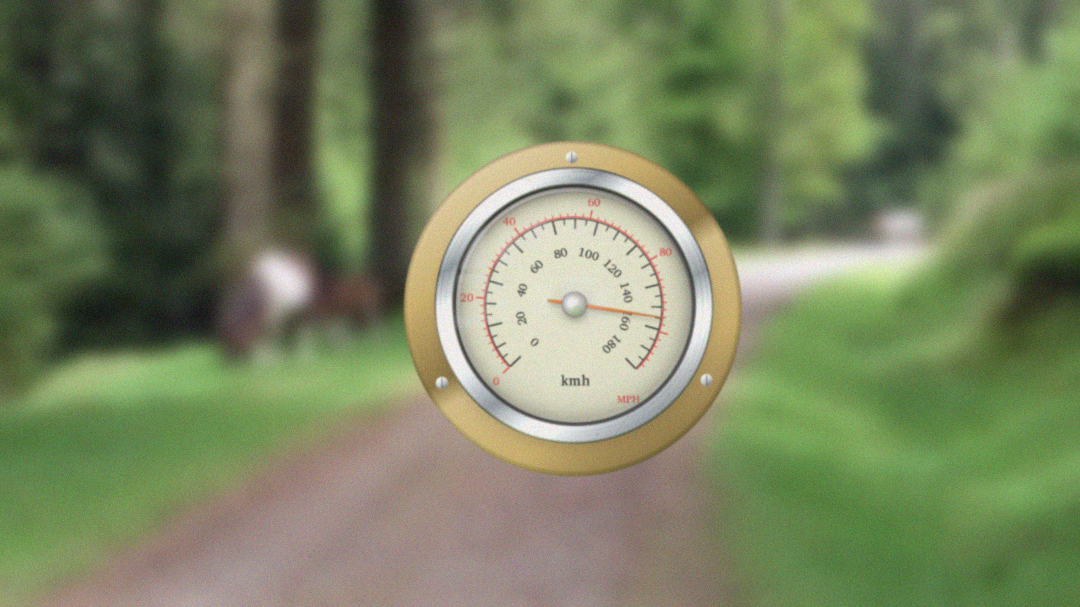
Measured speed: 155 km/h
